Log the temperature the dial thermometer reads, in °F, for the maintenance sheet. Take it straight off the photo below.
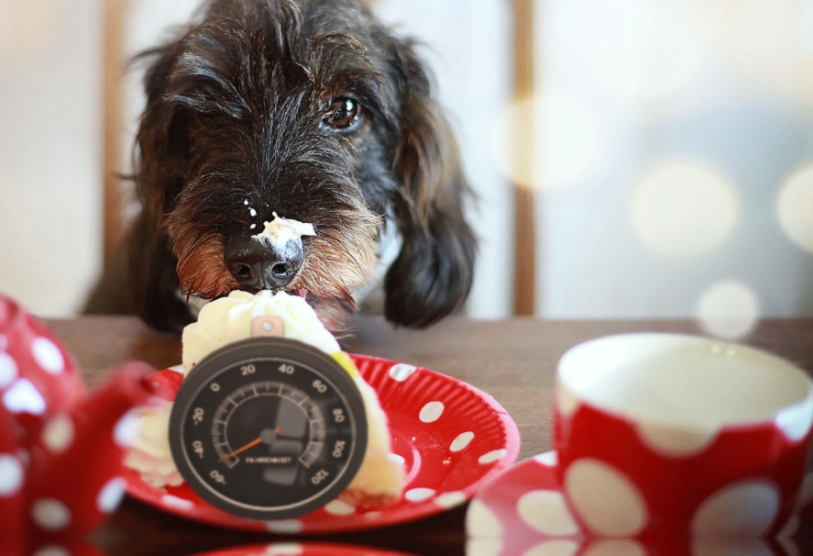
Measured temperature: -50 °F
